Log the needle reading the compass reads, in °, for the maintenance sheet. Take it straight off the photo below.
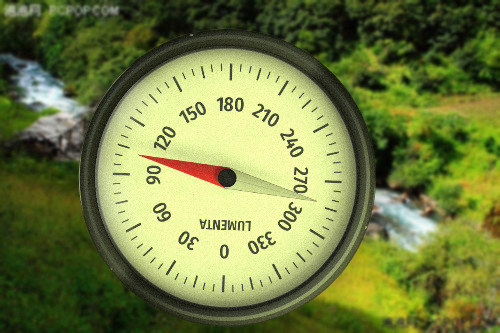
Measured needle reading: 102.5 °
